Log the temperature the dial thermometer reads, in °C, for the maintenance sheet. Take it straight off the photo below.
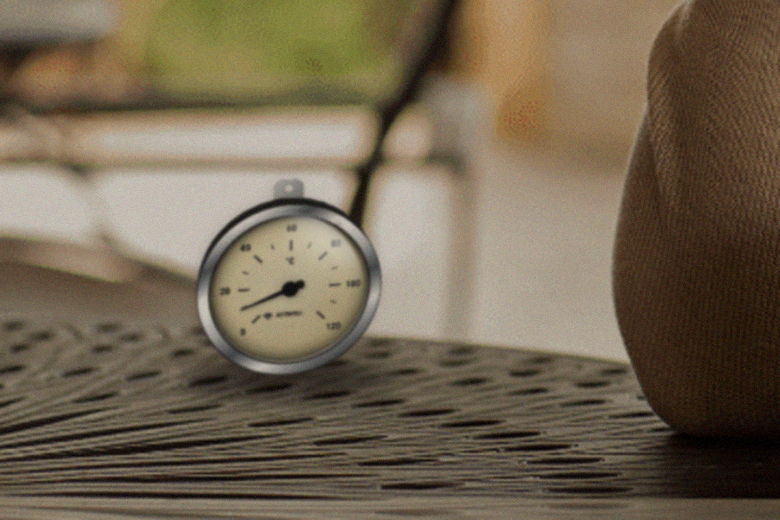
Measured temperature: 10 °C
